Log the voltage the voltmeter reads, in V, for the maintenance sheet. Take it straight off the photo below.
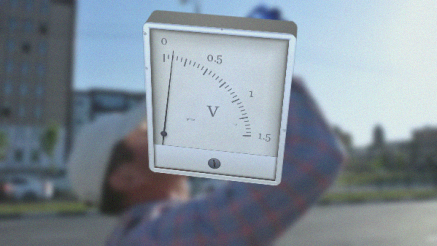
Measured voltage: 0.1 V
